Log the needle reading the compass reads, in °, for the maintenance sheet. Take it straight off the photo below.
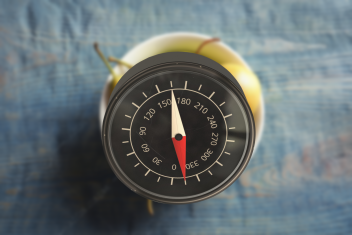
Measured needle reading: 345 °
